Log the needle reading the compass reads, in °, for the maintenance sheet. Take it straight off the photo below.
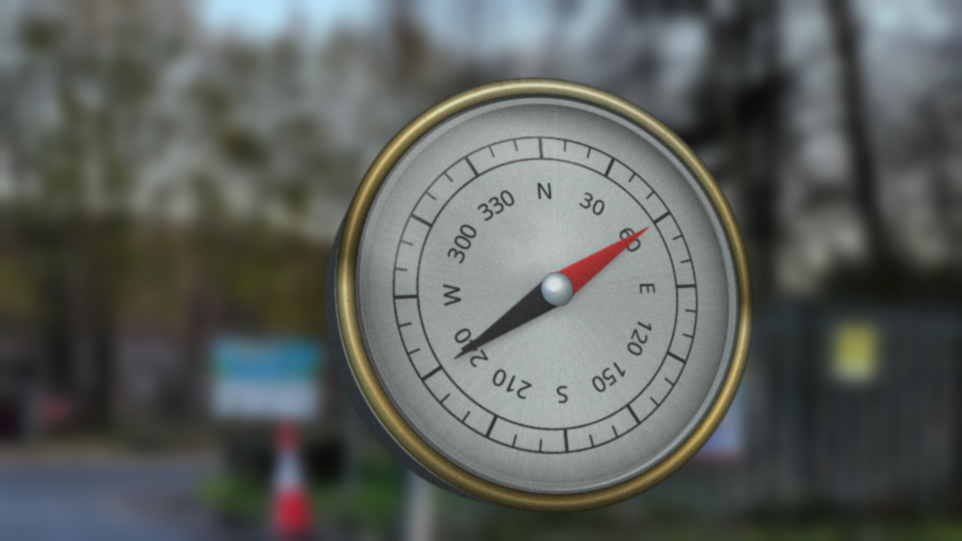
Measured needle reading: 60 °
